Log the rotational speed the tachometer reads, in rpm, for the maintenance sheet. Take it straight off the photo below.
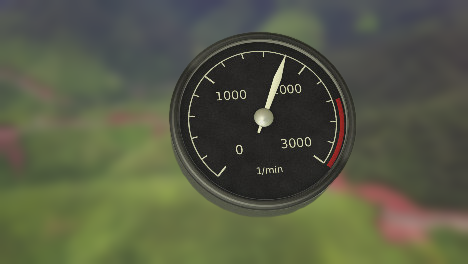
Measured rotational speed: 1800 rpm
